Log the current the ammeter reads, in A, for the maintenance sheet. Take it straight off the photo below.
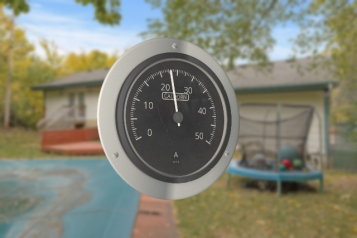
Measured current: 22.5 A
